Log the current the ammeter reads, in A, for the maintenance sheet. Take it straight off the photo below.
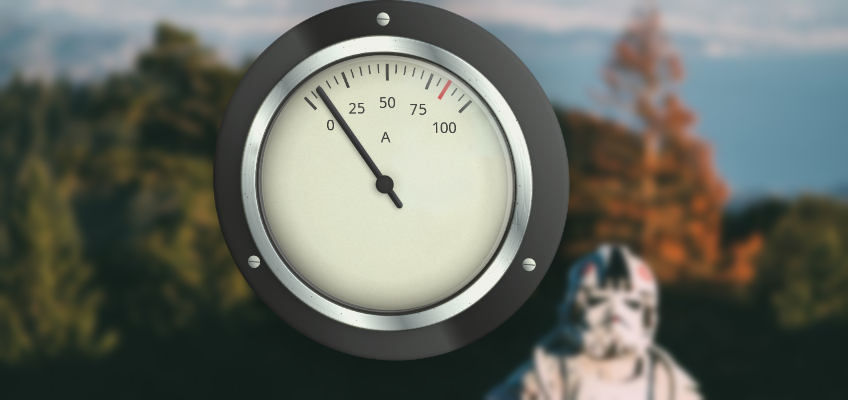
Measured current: 10 A
